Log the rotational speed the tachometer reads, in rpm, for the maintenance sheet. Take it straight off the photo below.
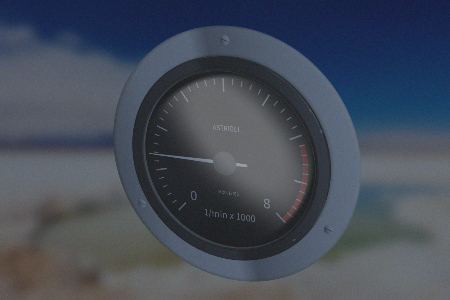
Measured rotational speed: 1400 rpm
